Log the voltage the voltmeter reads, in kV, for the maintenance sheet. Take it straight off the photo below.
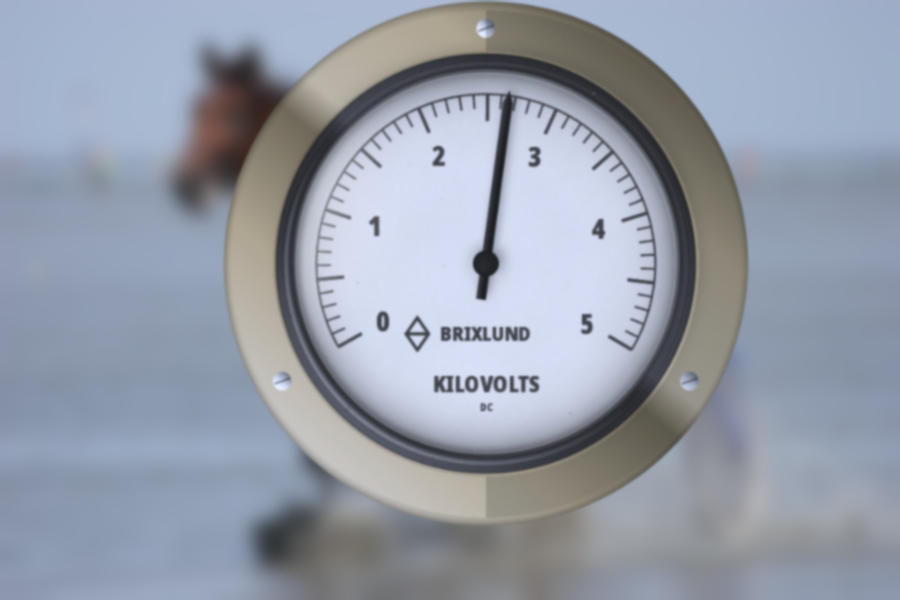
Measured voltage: 2.65 kV
